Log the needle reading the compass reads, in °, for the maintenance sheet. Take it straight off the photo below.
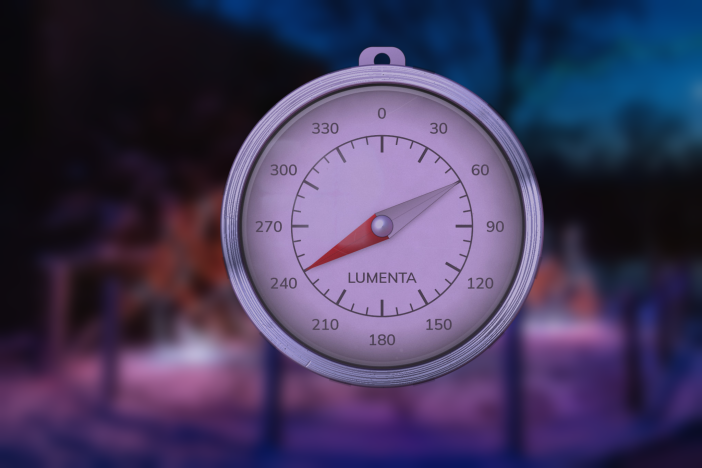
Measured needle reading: 240 °
